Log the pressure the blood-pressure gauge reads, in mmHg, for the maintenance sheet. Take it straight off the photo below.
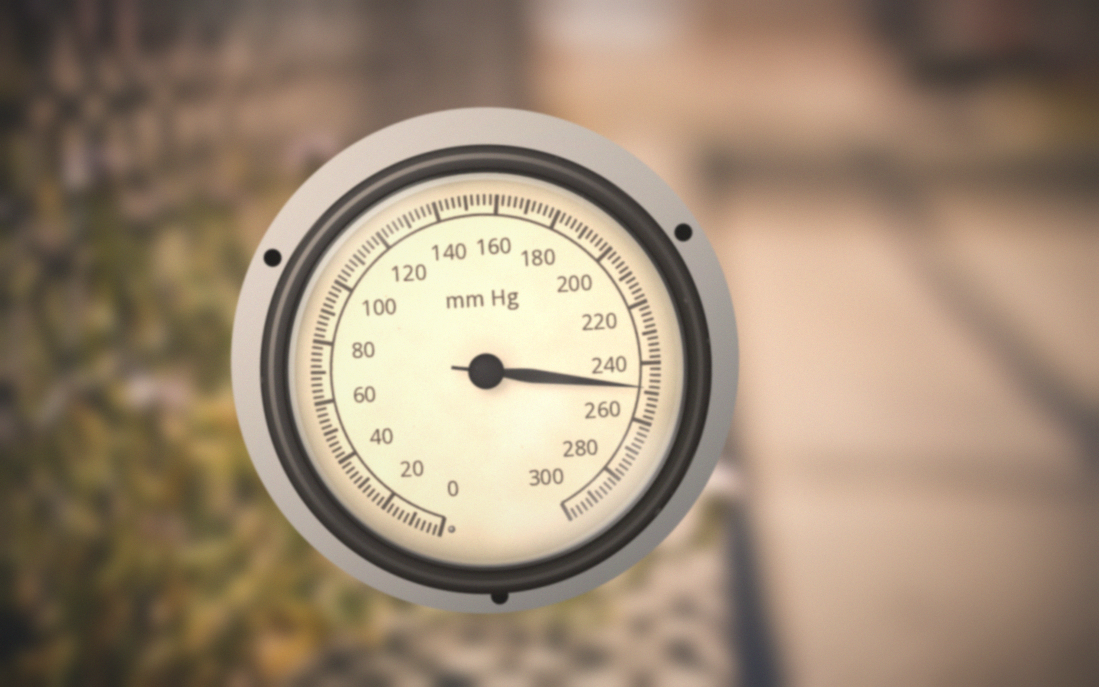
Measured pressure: 248 mmHg
